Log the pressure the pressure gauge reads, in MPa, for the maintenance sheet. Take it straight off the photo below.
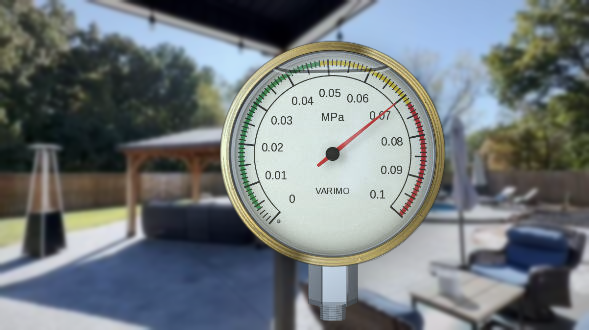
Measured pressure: 0.07 MPa
